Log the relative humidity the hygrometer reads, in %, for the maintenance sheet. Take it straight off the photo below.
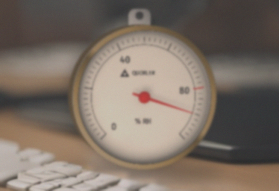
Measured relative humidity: 90 %
